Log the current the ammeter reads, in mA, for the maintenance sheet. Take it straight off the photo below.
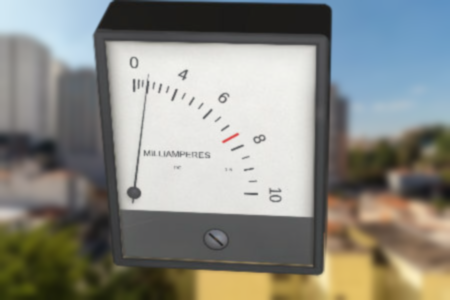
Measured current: 2 mA
